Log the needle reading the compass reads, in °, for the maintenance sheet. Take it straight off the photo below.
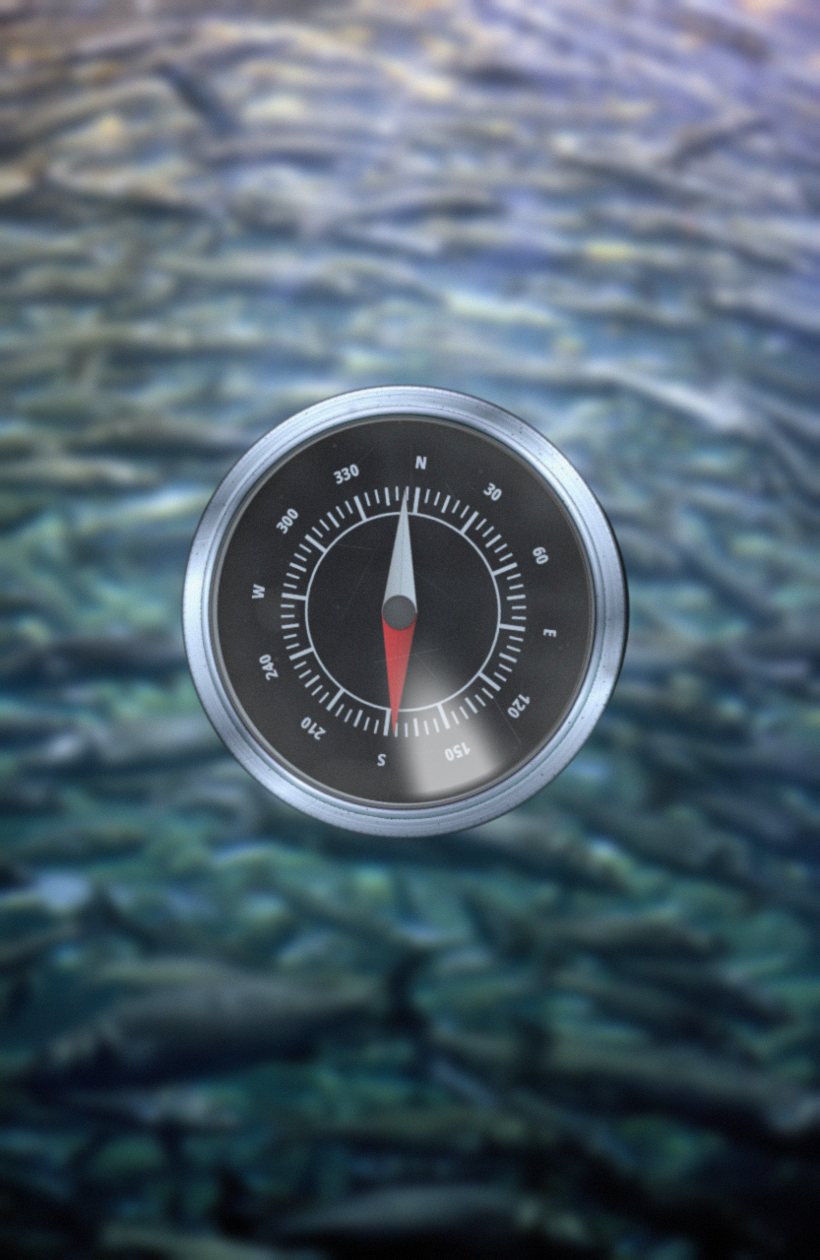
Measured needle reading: 175 °
